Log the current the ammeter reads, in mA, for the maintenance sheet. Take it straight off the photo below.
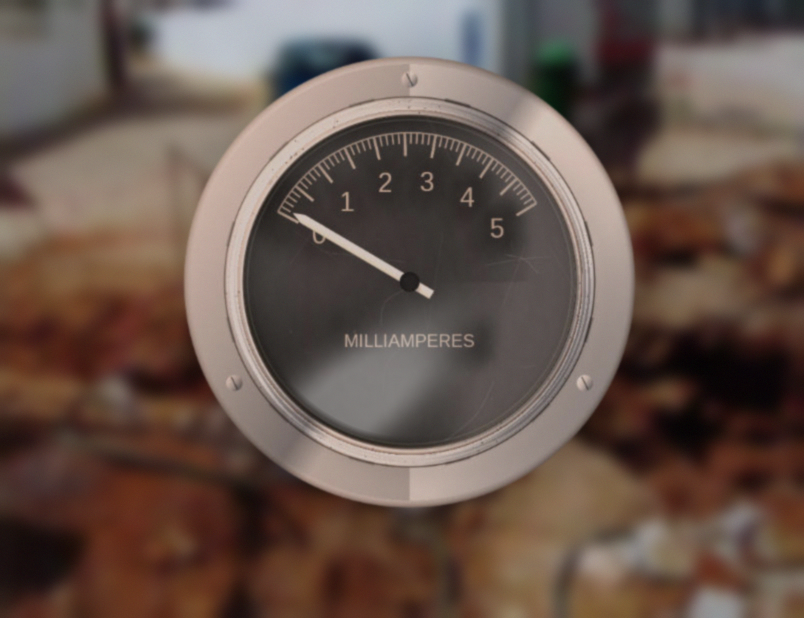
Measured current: 0.1 mA
